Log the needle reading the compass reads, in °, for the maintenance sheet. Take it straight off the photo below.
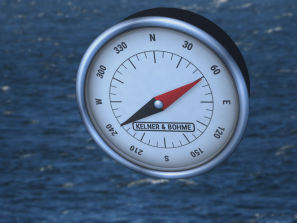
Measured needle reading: 60 °
